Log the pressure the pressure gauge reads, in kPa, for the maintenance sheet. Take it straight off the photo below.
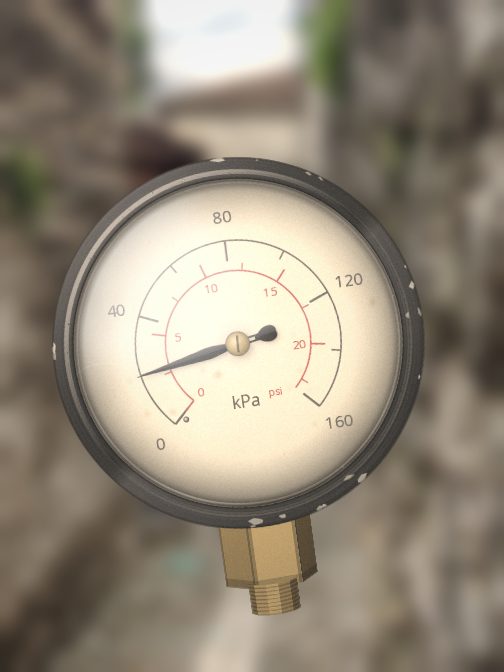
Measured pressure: 20 kPa
